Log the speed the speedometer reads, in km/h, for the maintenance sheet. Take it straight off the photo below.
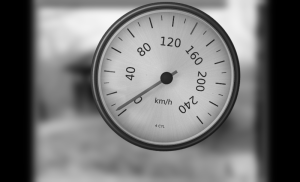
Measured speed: 5 km/h
